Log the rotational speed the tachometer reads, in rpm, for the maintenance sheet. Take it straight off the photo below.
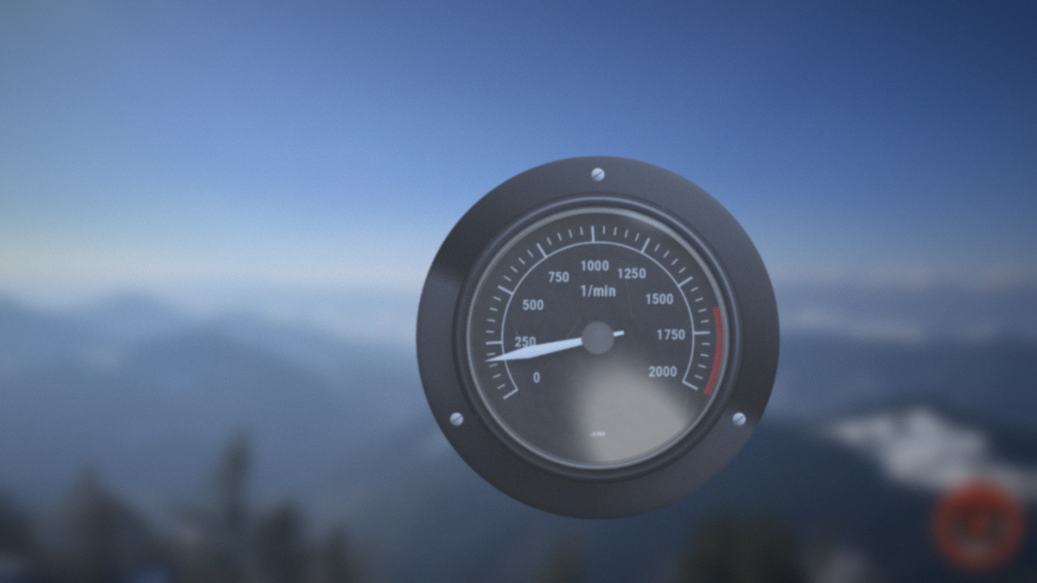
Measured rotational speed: 175 rpm
